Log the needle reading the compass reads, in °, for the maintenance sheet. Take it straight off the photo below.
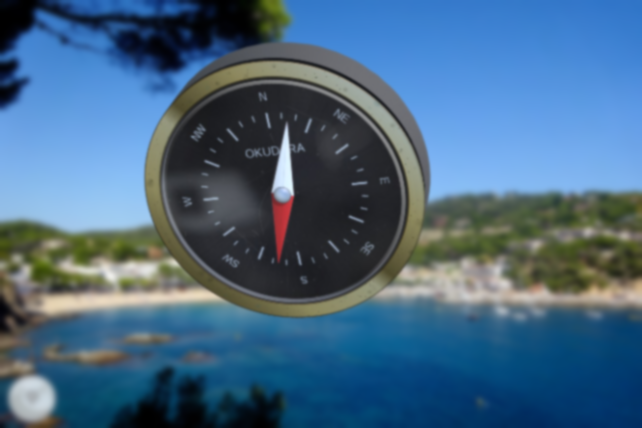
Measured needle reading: 195 °
